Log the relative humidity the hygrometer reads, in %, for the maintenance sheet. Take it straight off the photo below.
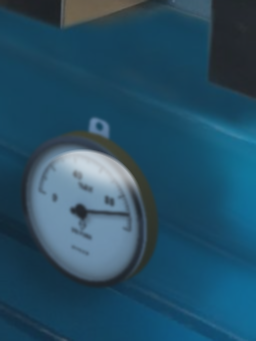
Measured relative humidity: 90 %
